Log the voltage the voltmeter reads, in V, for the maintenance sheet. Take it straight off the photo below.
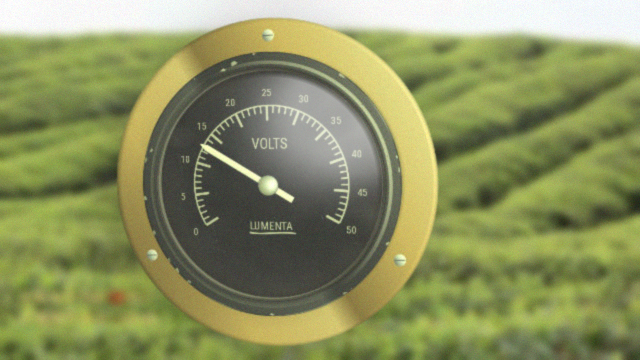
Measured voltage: 13 V
